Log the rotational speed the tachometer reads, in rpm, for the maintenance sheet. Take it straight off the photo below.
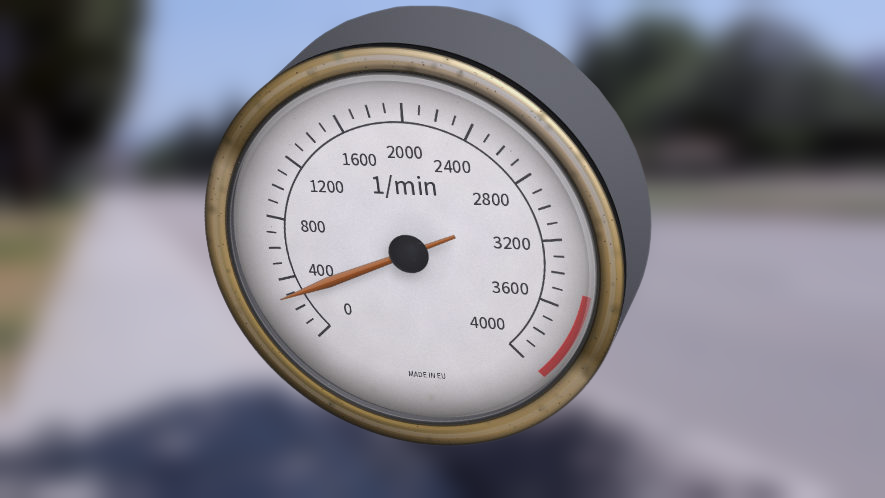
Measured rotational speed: 300 rpm
